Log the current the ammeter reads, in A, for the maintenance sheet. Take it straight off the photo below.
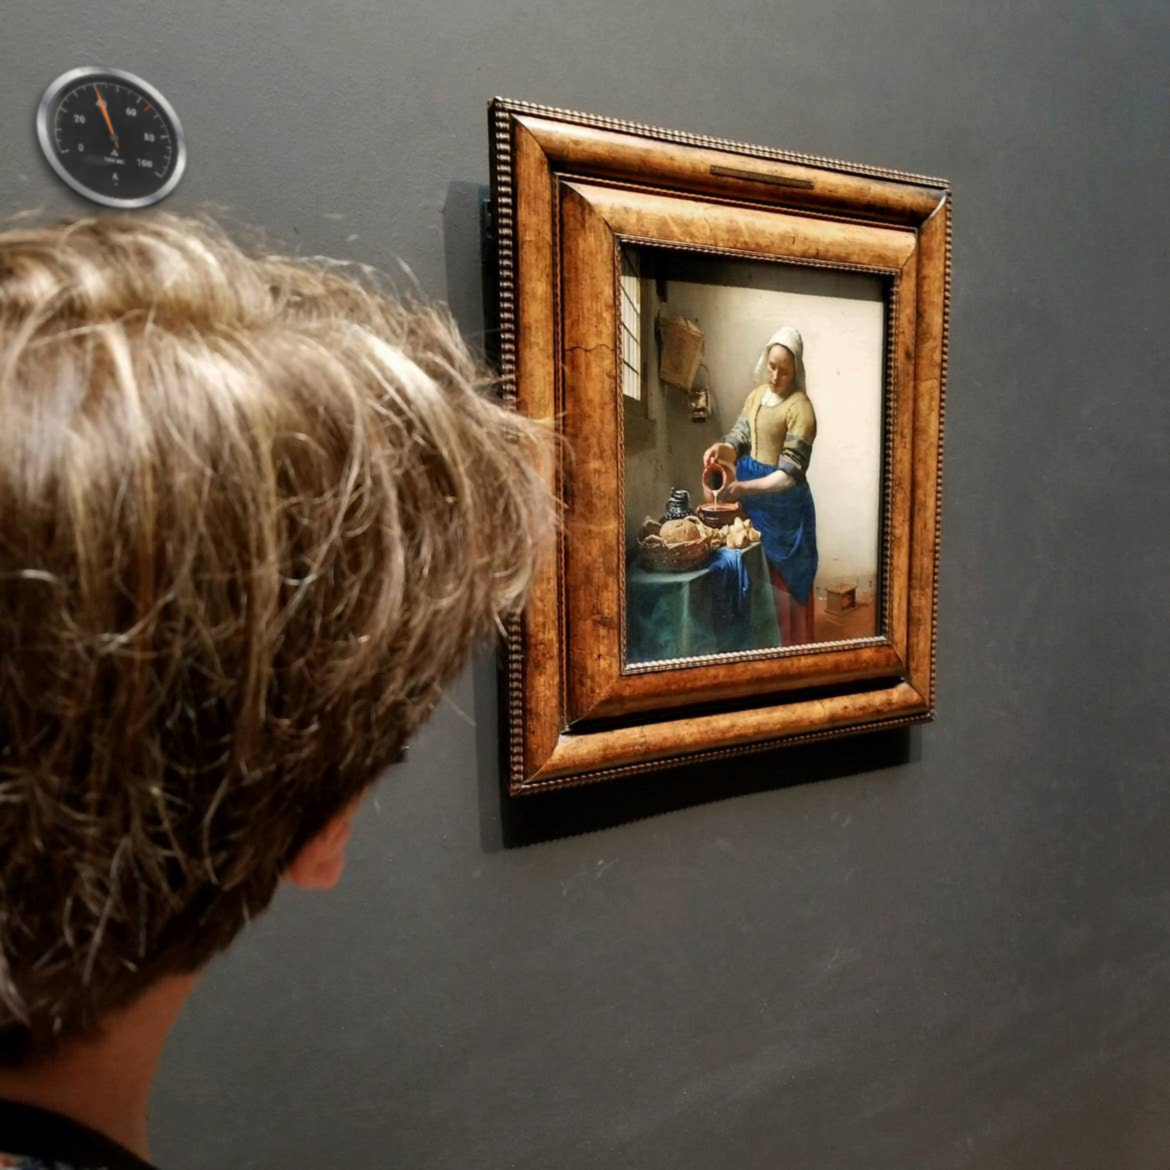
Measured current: 40 A
